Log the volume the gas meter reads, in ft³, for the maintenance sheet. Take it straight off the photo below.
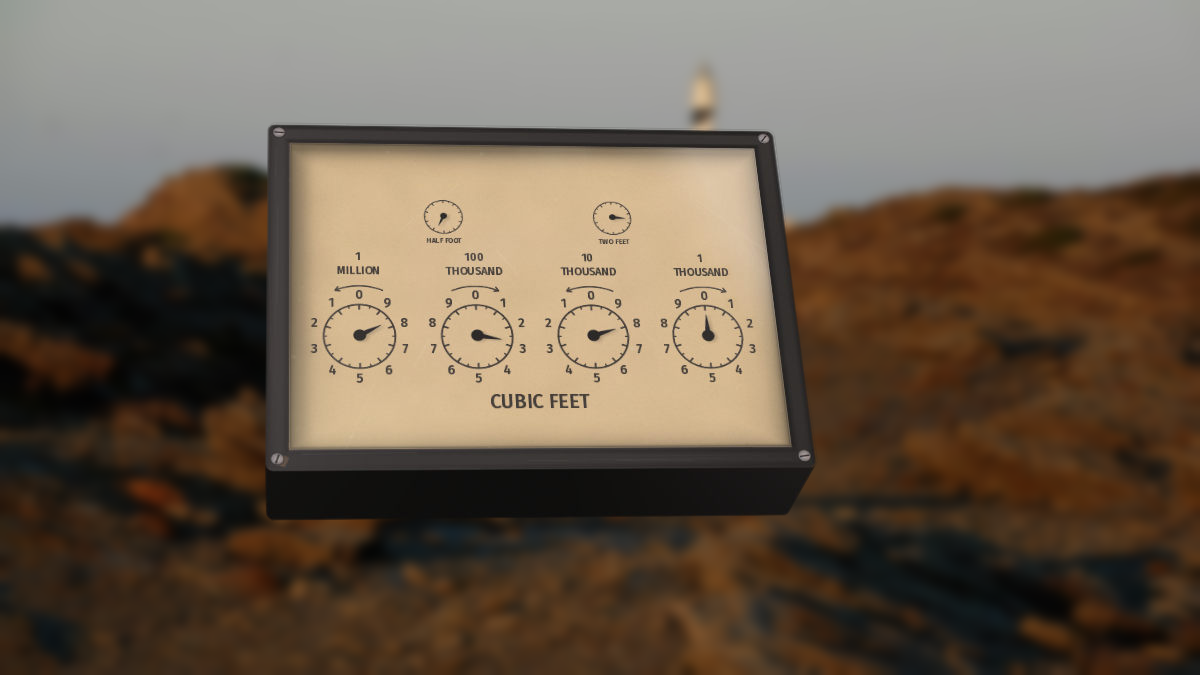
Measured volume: 828000 ft³
